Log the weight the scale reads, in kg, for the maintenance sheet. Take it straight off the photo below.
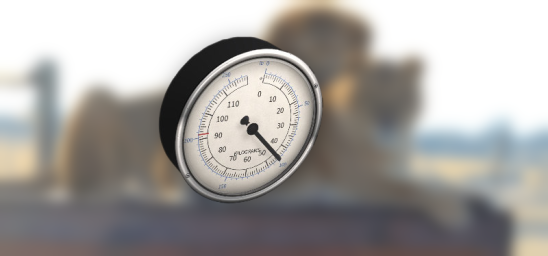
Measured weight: 45 kg
